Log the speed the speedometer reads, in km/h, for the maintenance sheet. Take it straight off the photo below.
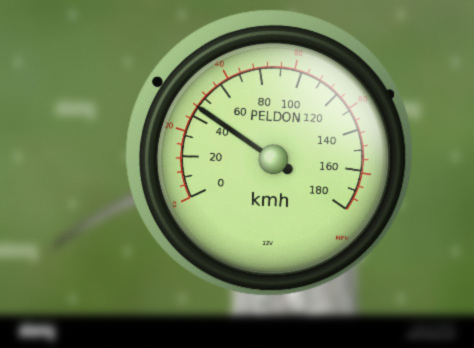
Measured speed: 45 km/h
